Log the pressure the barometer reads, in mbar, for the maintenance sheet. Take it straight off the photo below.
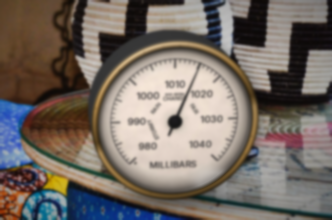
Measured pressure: 1015 mbar
